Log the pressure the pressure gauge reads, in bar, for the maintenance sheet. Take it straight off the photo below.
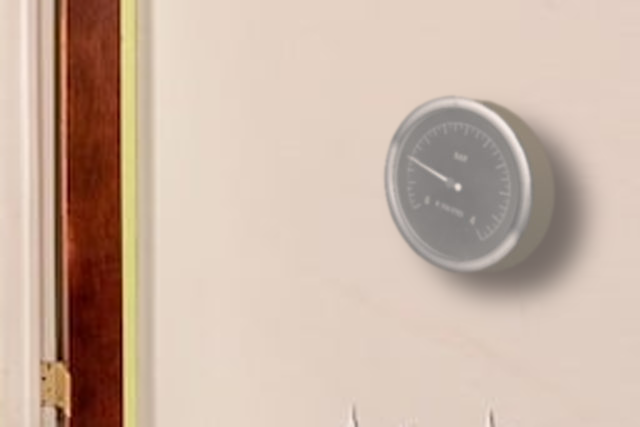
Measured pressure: 0.8 bar
